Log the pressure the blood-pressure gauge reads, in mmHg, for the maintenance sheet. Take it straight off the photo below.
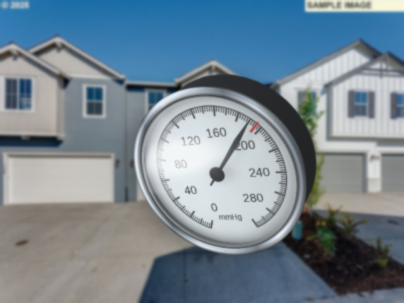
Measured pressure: 190 mmHg
